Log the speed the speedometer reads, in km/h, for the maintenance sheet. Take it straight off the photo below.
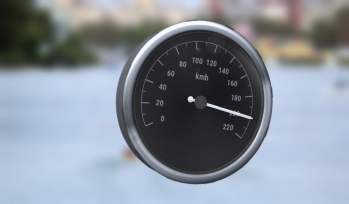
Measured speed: 200 km/h
